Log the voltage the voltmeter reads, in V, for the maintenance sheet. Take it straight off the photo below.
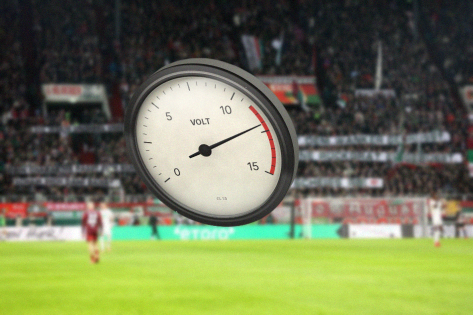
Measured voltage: 12 V
